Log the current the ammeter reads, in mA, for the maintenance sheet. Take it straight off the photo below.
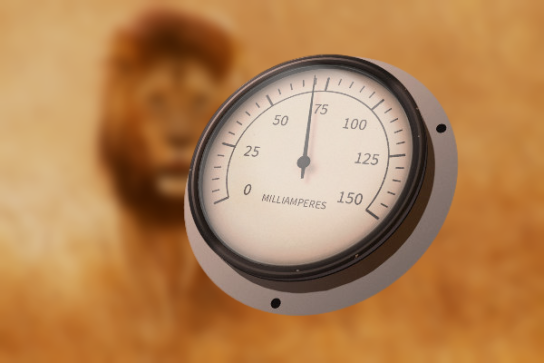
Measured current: 70 mA
